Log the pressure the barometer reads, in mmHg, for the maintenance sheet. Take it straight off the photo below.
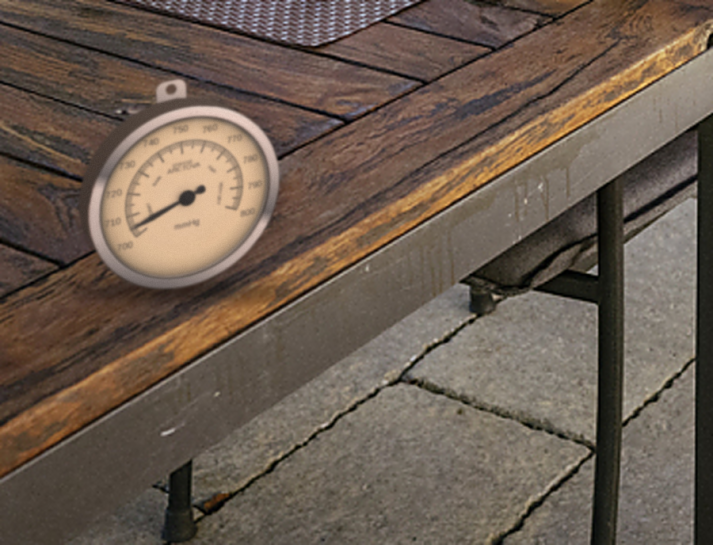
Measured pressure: 705 mmHg
